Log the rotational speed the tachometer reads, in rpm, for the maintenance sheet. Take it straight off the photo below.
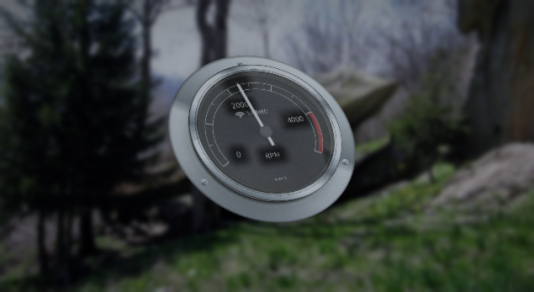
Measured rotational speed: 2250 rpm
